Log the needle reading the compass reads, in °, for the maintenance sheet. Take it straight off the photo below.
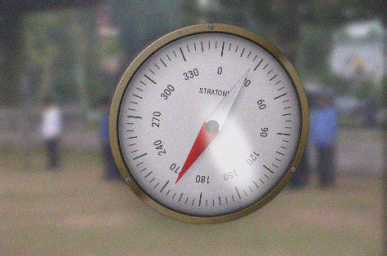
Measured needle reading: 205 °
